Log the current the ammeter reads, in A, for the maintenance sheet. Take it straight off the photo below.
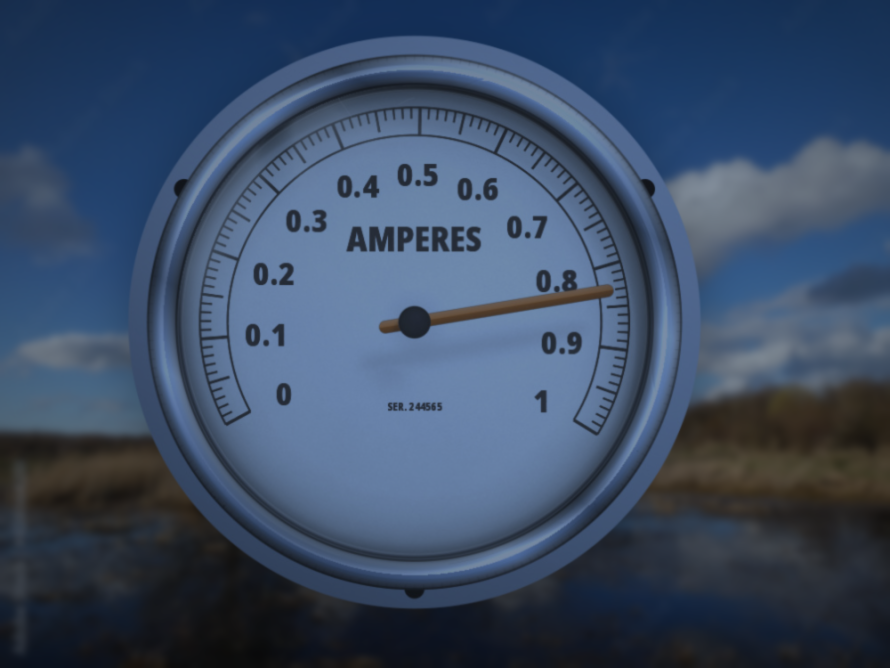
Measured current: 0.83 A
